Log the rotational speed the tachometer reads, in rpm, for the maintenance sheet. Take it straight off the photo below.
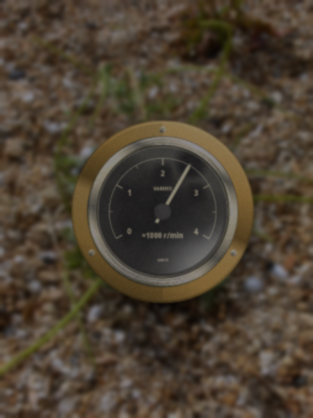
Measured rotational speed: 2500 rpm
